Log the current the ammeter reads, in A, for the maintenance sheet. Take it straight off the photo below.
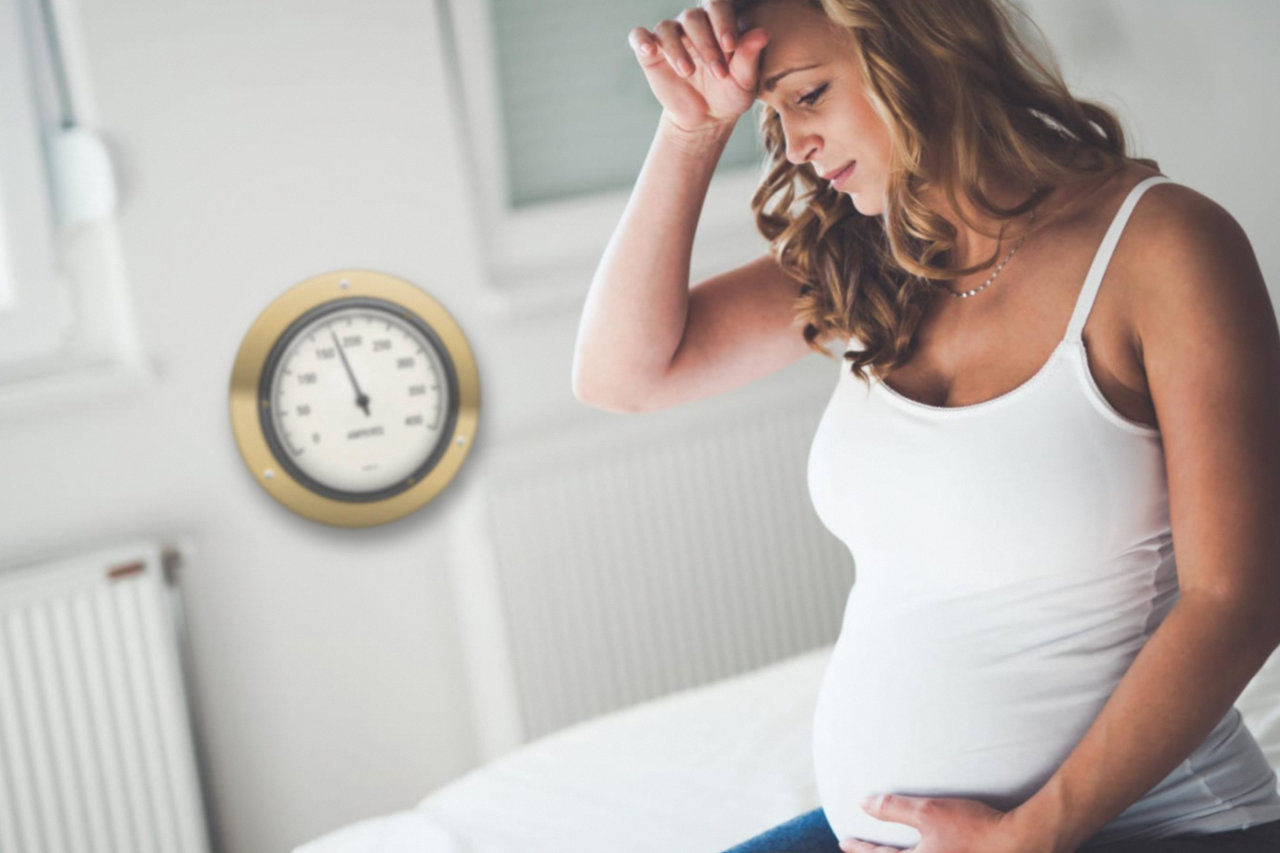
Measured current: 175 A
